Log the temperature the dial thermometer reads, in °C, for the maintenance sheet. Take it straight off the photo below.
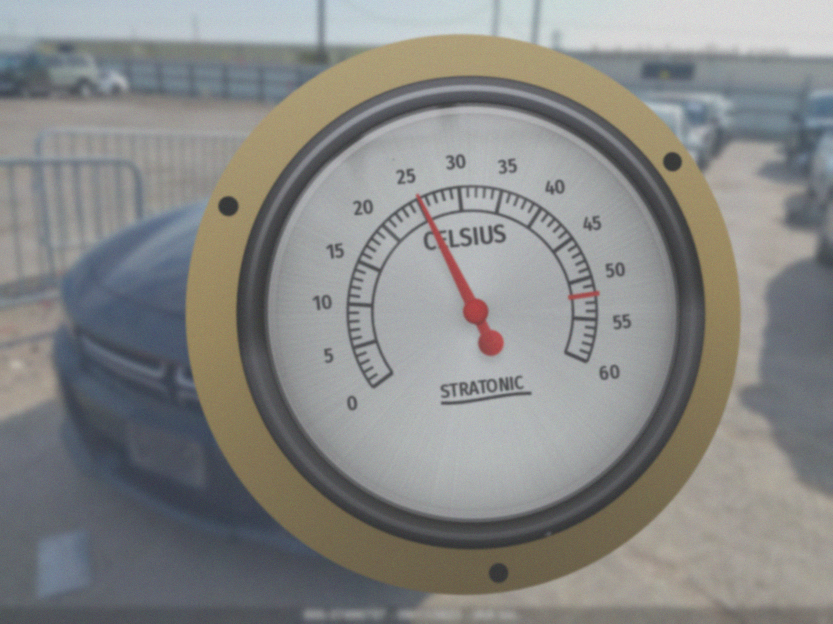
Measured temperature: 25 °C
